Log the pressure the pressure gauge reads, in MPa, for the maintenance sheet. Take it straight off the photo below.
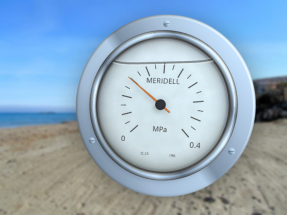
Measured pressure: 0.12 MPa
